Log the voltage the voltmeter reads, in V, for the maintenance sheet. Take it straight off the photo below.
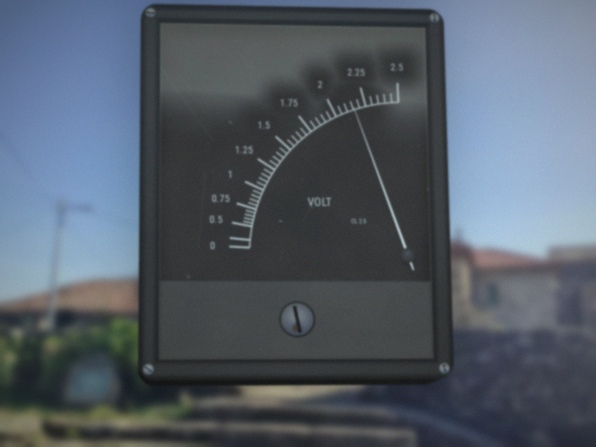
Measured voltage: 2.15 V
